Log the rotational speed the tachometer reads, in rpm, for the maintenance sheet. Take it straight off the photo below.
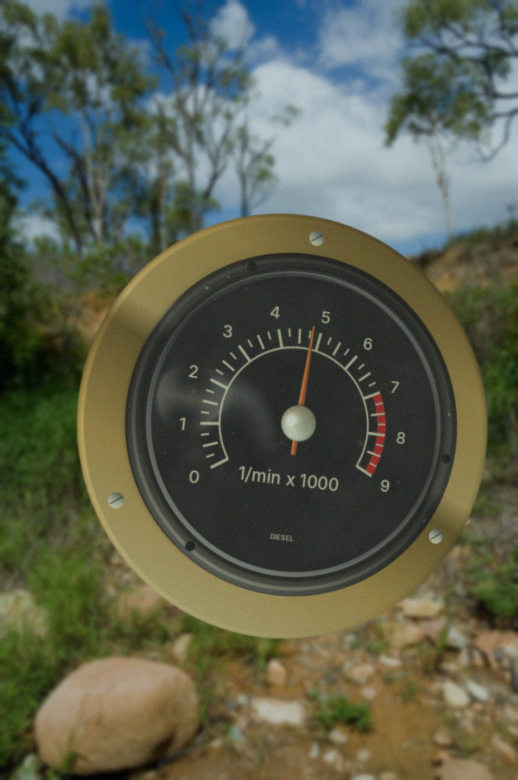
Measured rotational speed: 4750 rpm
